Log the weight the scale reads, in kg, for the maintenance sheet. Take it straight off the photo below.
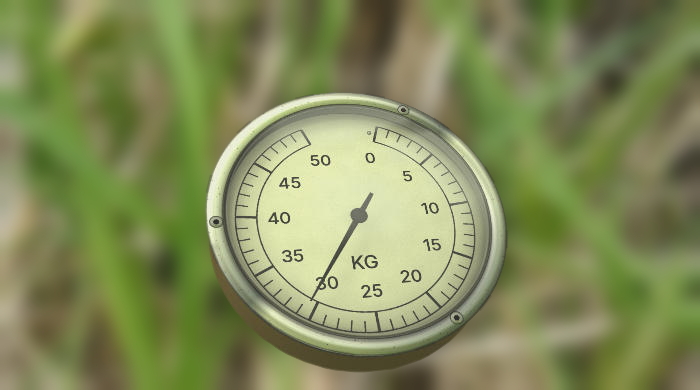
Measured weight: 30.5 kg
